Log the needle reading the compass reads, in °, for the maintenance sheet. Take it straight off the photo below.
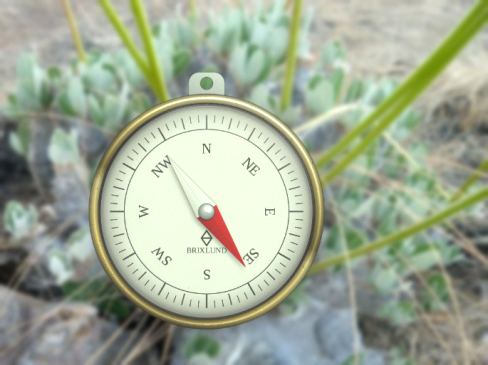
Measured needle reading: 145 °
